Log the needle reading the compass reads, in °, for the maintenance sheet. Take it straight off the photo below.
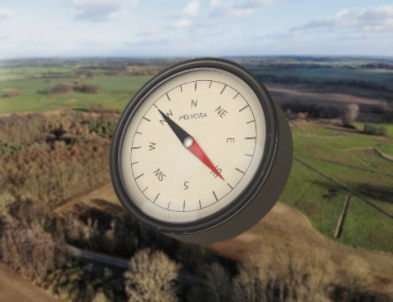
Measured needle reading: 135 °
